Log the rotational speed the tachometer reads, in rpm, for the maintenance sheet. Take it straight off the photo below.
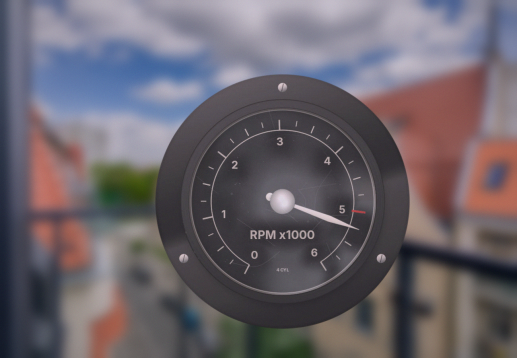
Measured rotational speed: 5250 rpm
